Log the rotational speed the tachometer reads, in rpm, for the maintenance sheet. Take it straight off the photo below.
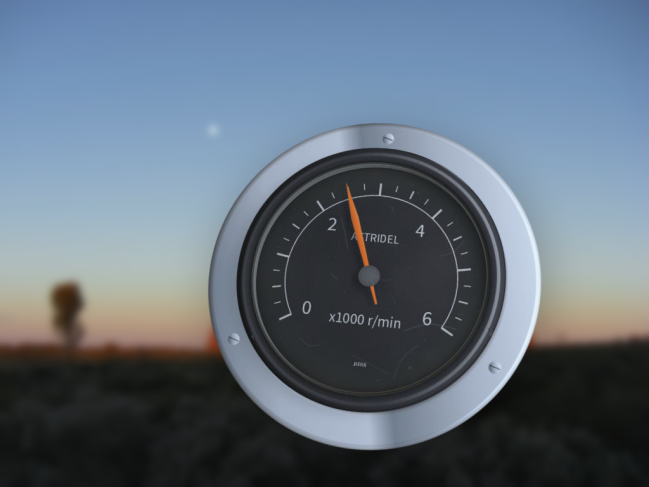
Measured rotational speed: 2500 rpm
